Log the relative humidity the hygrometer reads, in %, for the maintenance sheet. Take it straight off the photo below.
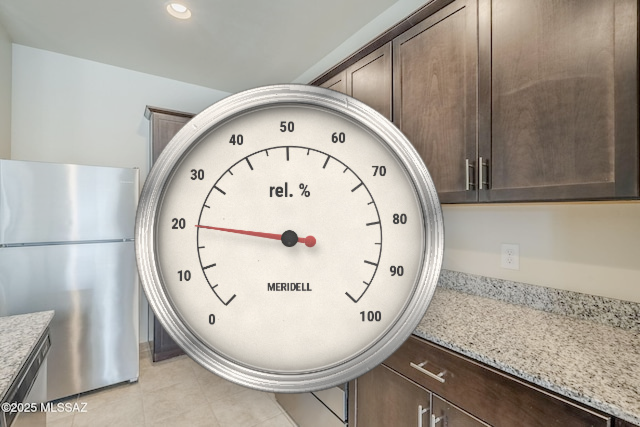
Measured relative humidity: 20 %
